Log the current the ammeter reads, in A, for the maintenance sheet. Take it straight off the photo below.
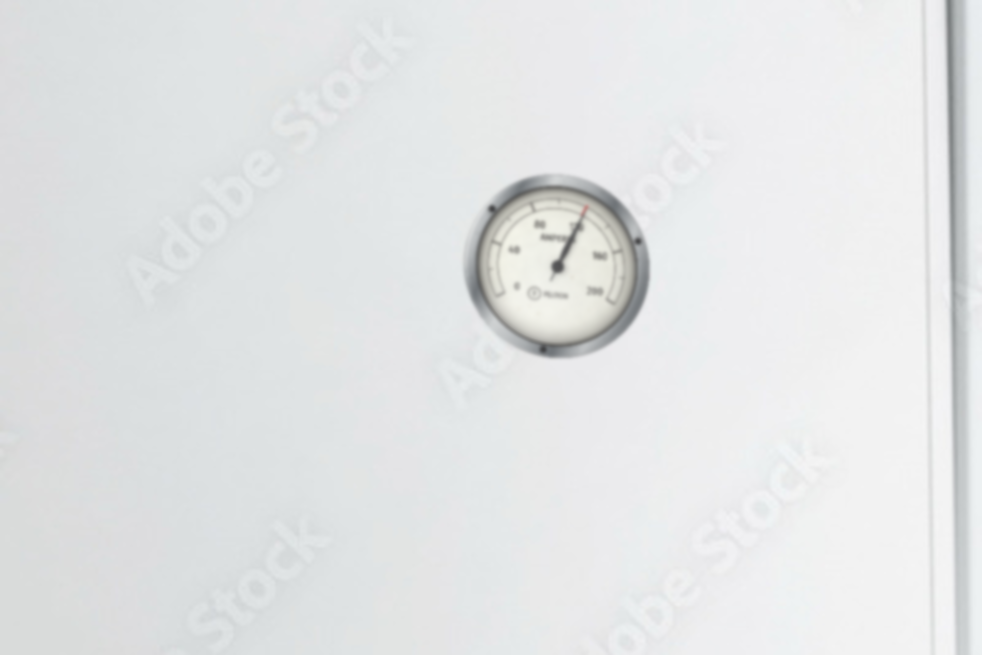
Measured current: 120 A
